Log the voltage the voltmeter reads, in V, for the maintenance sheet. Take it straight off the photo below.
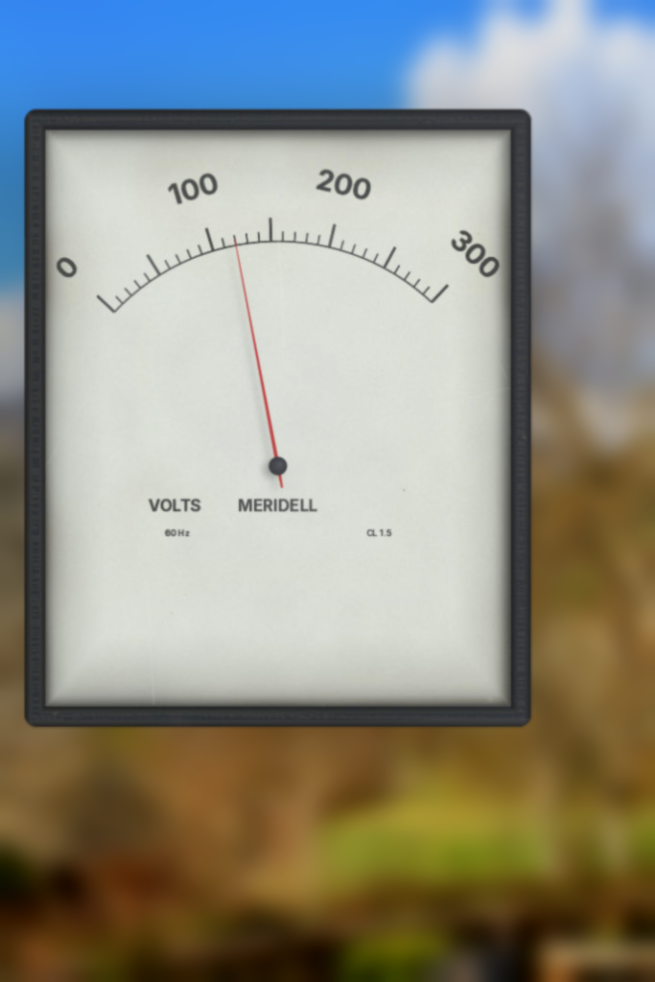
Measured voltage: 120 V
